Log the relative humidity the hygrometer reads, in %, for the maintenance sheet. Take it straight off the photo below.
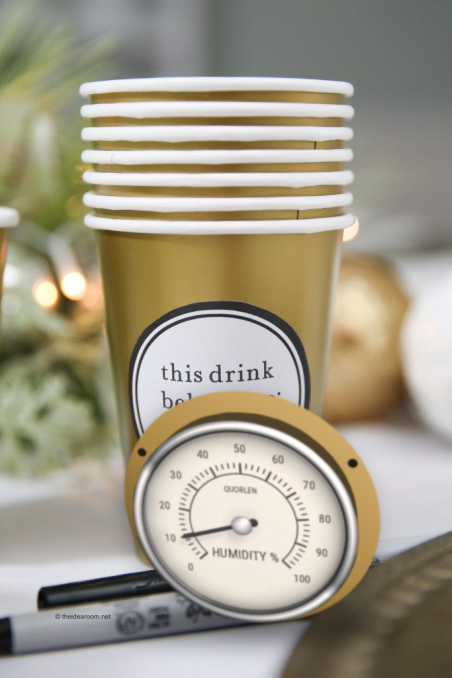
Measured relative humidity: 10 %
